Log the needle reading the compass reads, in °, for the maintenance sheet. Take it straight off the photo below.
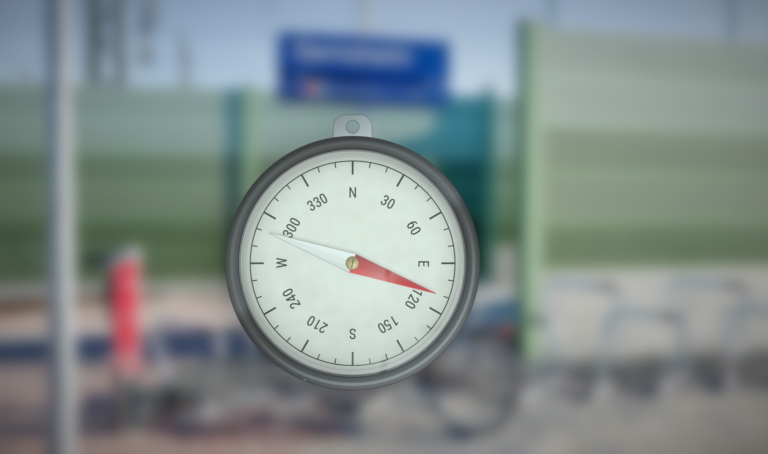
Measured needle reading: 110 °
